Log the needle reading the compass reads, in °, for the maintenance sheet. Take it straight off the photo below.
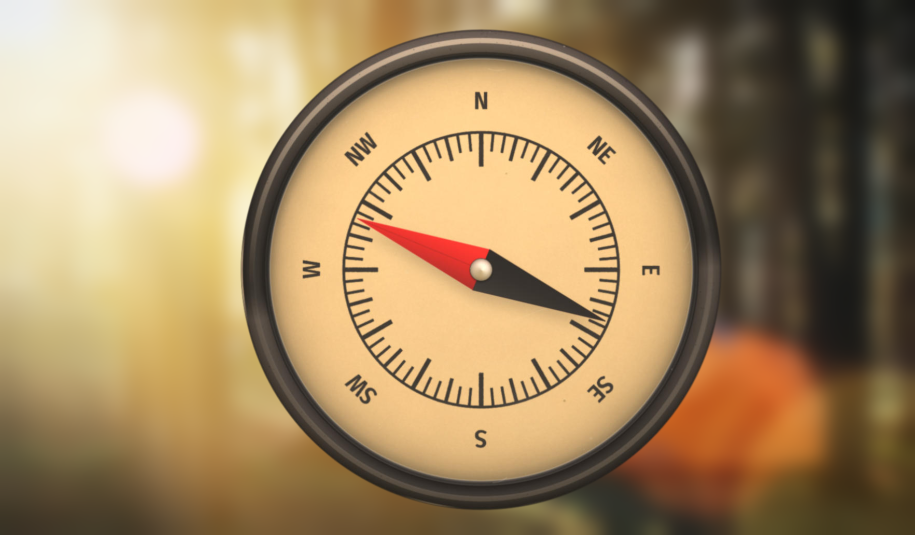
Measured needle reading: 292.5 °
